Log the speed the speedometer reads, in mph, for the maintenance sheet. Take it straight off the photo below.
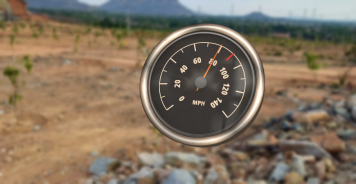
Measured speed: 80 mph
